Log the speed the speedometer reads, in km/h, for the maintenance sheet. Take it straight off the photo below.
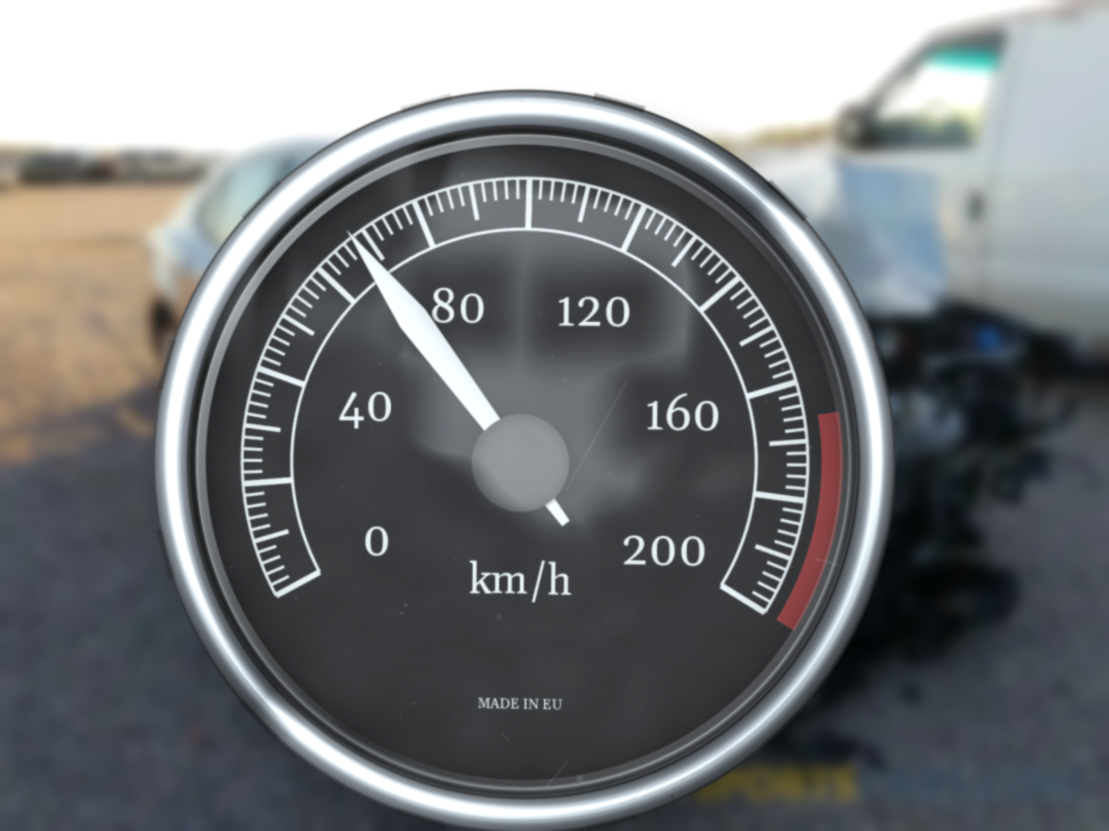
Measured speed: 68 km/h
